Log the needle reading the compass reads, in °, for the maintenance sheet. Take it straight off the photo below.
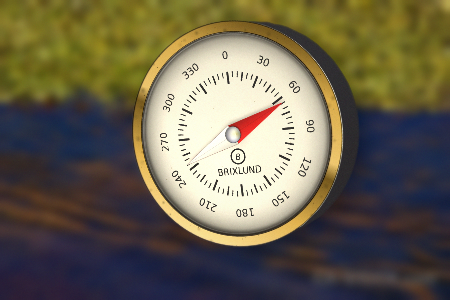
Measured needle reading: 65 °
